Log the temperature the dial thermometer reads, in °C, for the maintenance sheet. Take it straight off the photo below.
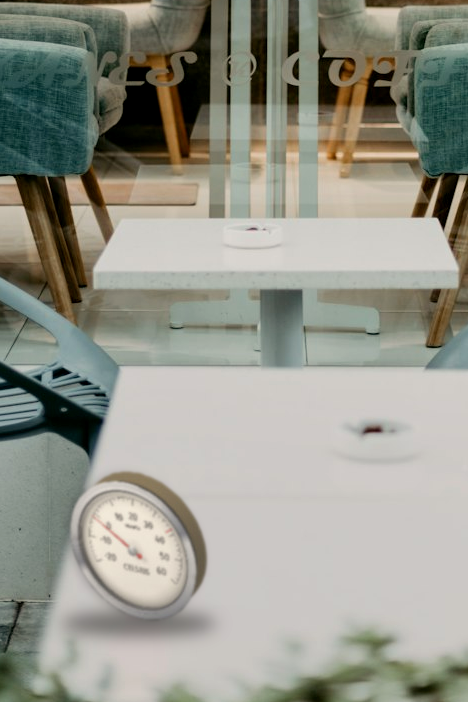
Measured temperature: 0 °C
